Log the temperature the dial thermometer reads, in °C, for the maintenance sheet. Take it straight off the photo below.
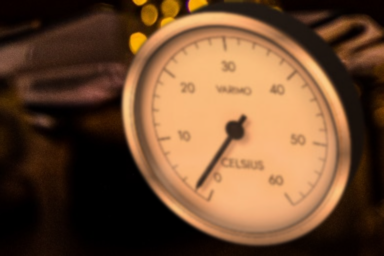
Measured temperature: 2 °C
